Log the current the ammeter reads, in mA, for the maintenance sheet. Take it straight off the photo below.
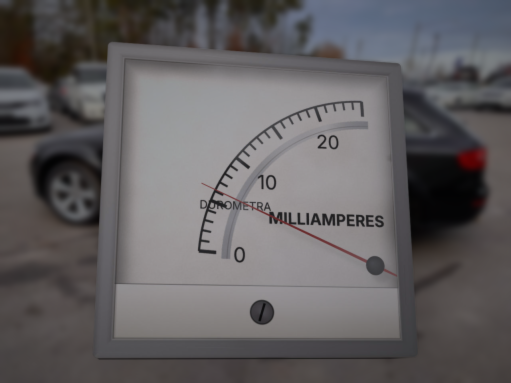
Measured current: 6 mA
